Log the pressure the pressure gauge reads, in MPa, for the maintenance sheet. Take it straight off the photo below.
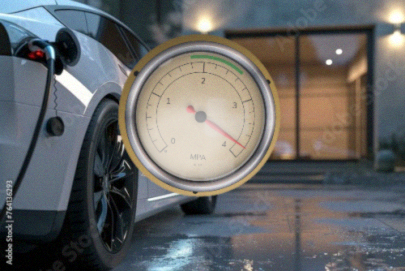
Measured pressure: 3.8 MPa
